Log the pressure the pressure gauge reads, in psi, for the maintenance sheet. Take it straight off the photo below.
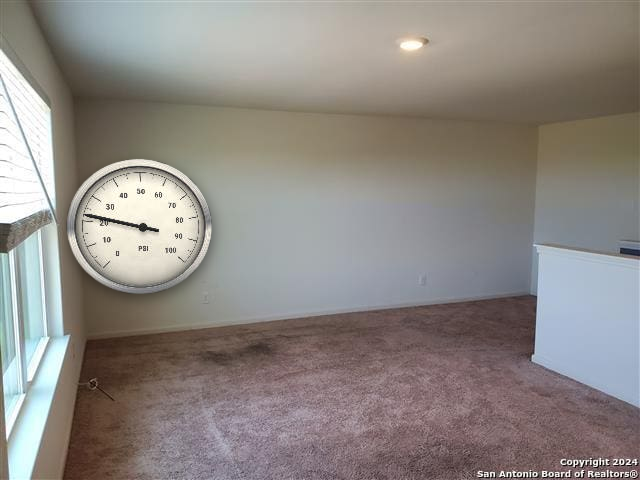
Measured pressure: 22.5 psi
